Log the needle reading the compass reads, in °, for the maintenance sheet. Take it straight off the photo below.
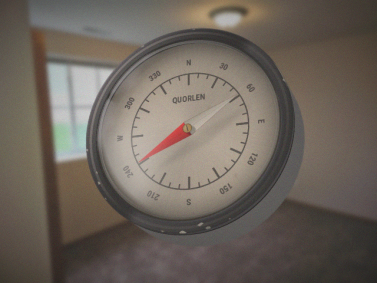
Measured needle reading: 240 °
